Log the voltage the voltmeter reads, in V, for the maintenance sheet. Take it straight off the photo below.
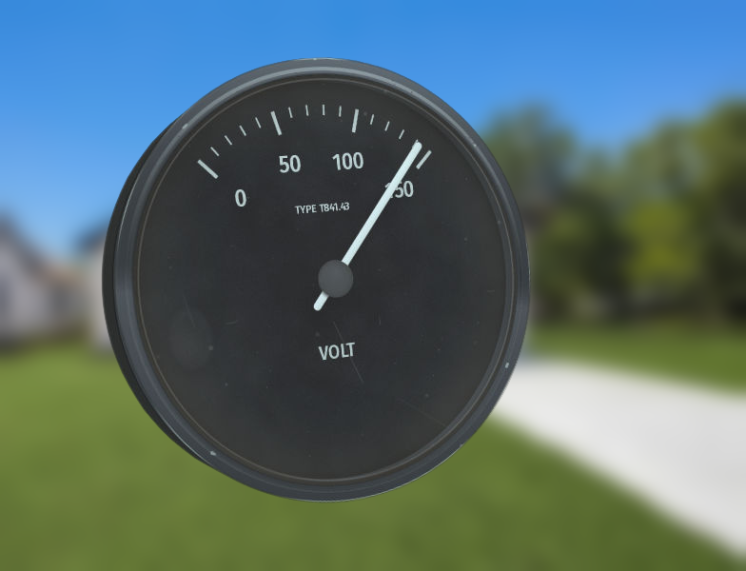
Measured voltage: 140 V
